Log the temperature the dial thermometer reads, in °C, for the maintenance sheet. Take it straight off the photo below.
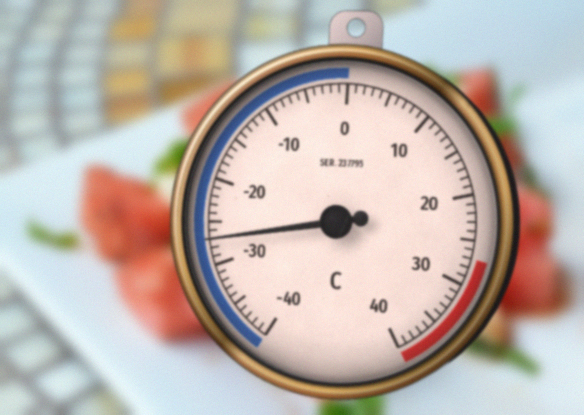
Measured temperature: -27 °C
